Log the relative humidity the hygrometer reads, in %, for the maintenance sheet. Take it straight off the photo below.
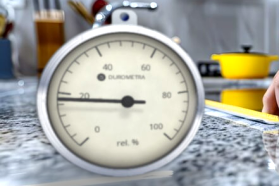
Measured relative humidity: 18 %
